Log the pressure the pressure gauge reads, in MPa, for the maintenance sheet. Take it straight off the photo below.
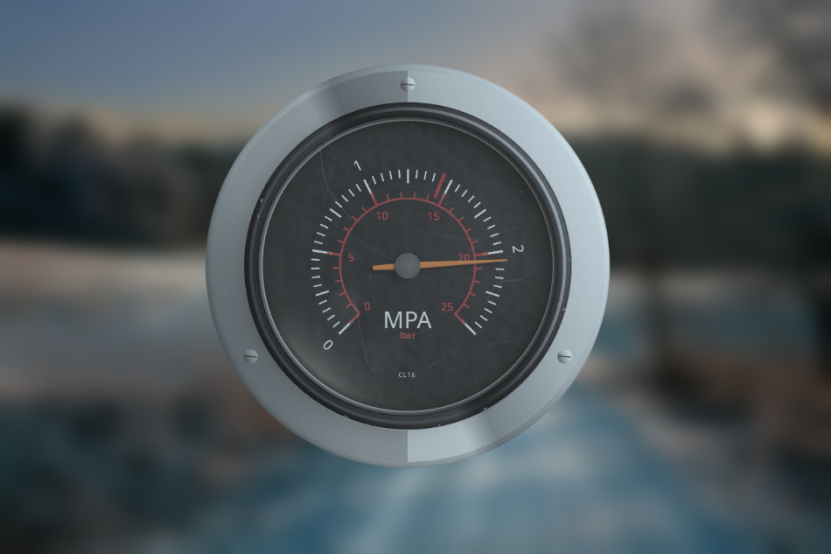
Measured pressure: 2.05 MPa
